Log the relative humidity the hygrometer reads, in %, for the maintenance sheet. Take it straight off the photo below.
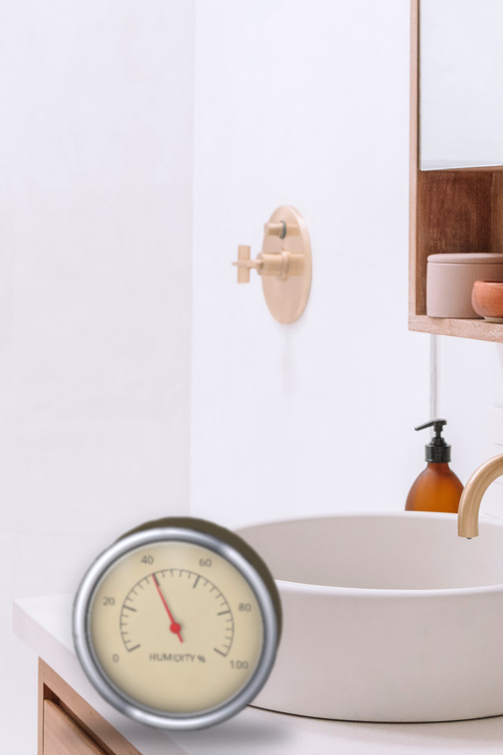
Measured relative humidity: 40 %
